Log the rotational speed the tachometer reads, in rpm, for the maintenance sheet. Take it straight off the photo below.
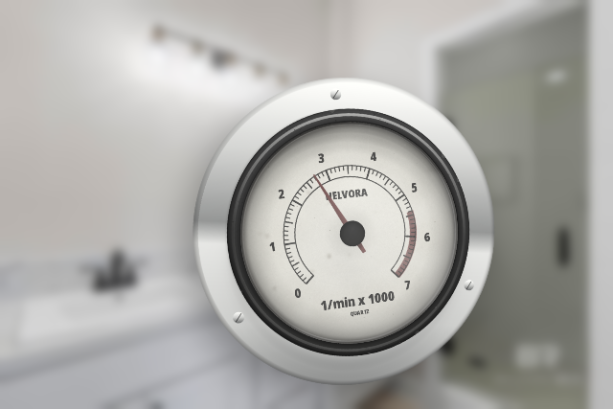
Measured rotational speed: 2700 rpm
